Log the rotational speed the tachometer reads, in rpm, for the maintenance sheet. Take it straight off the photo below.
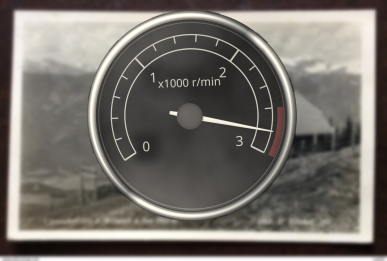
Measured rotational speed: 2800 rpm
